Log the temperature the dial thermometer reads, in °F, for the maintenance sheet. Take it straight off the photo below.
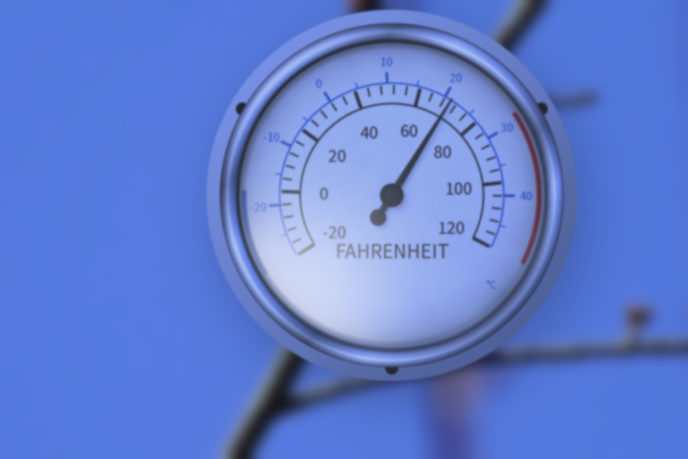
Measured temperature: 70 °F
